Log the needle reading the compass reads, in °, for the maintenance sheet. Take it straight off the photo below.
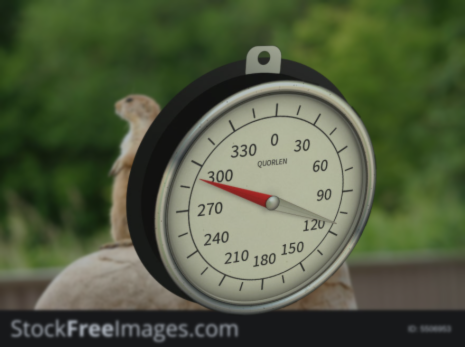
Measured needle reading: 292.5 °
